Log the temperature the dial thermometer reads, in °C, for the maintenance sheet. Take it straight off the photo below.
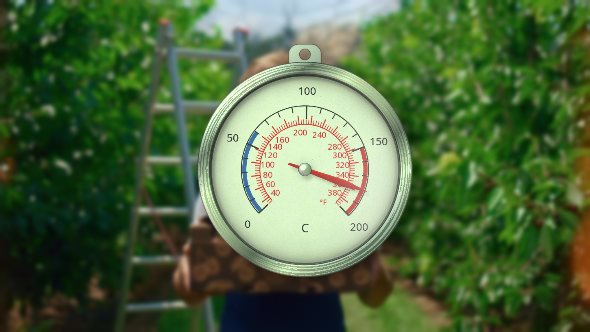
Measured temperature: 180 °C
